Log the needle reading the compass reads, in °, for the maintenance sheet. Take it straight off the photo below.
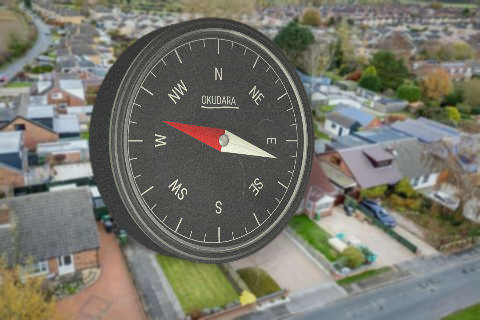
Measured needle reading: 285 °
